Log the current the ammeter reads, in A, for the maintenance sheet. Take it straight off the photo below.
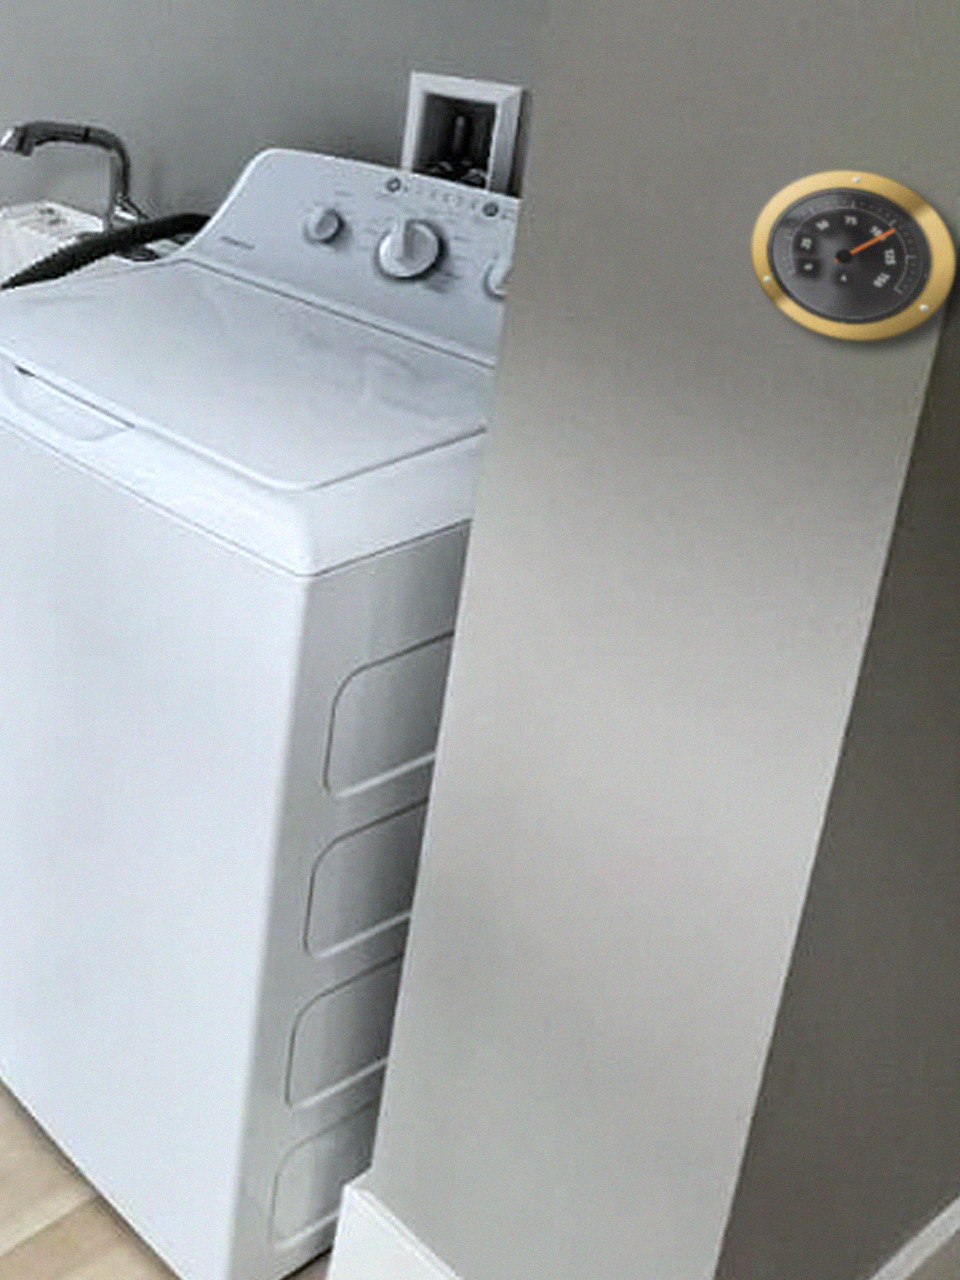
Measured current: 105 A
